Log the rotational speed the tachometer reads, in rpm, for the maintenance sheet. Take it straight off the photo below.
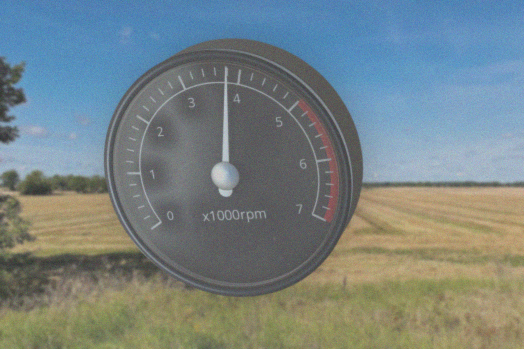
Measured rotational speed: 3800 rpm
